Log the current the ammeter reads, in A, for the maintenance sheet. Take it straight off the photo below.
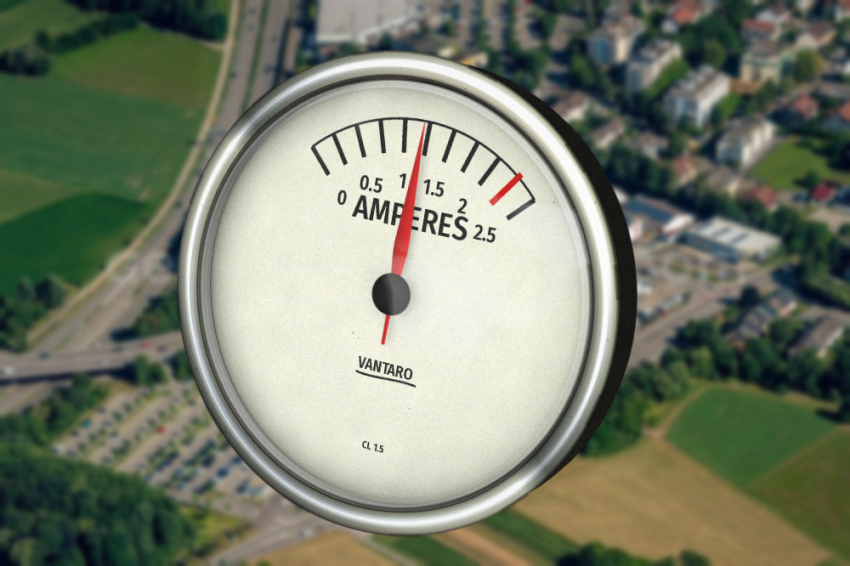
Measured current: 1.25 A
